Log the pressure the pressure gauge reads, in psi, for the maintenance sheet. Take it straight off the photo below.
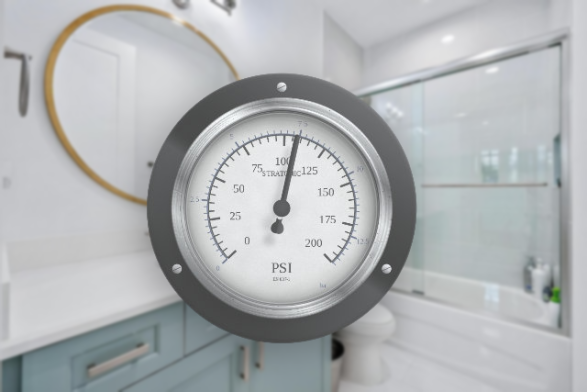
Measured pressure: 107.5 psi
